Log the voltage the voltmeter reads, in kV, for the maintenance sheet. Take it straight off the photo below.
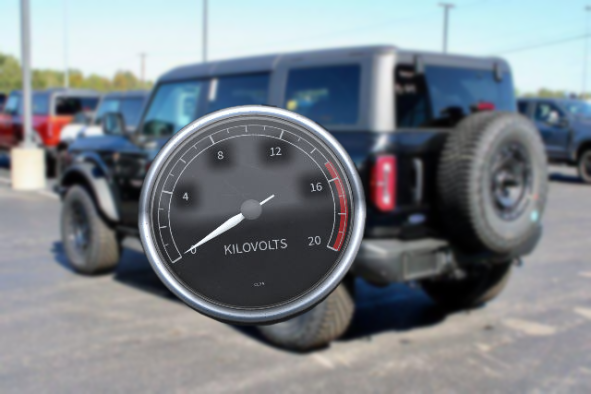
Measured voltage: 0 kV
